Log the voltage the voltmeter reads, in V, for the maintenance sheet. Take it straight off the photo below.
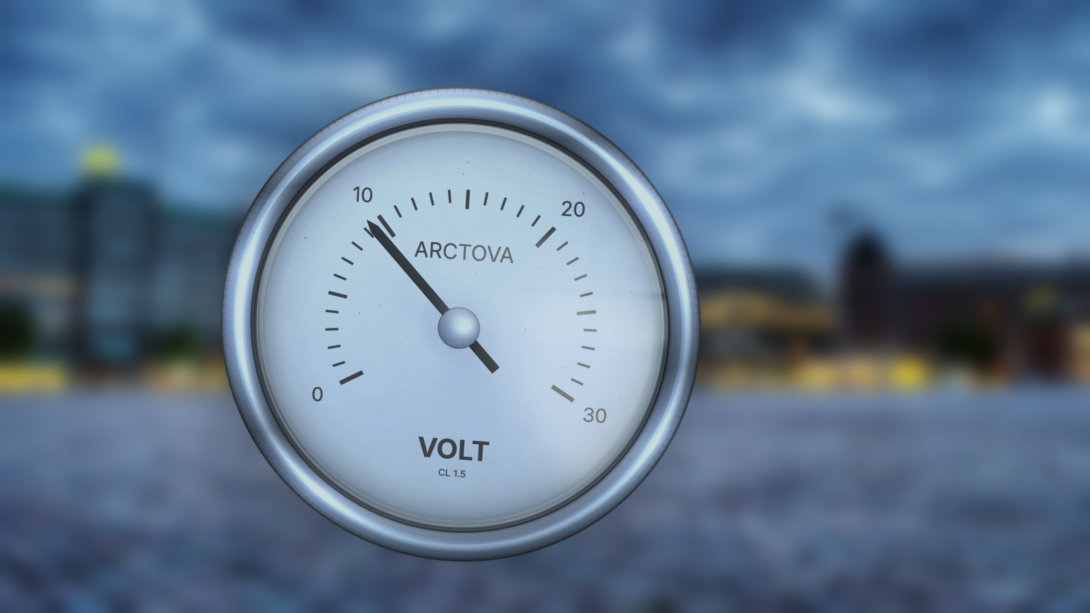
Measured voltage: 9.5 V
